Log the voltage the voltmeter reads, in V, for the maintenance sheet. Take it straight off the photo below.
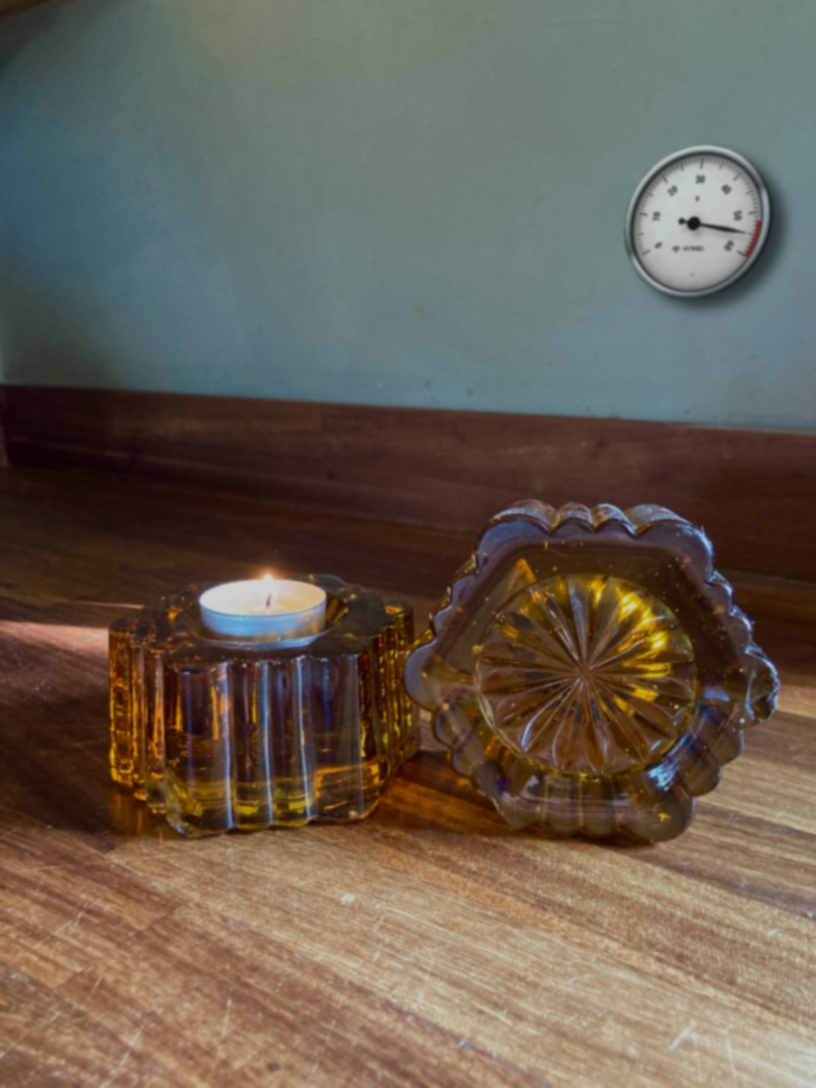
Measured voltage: 55 V
